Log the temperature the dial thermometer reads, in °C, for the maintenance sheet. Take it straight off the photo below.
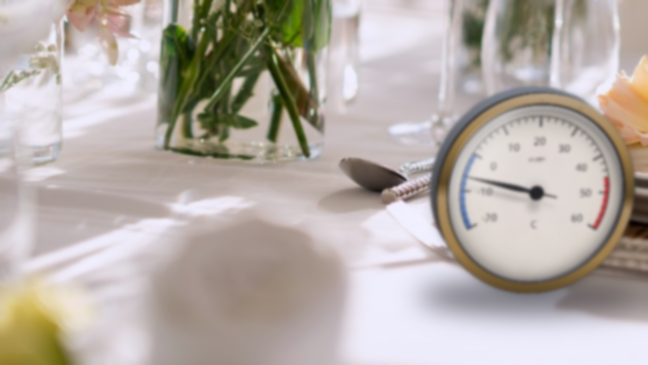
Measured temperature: -6 °C
